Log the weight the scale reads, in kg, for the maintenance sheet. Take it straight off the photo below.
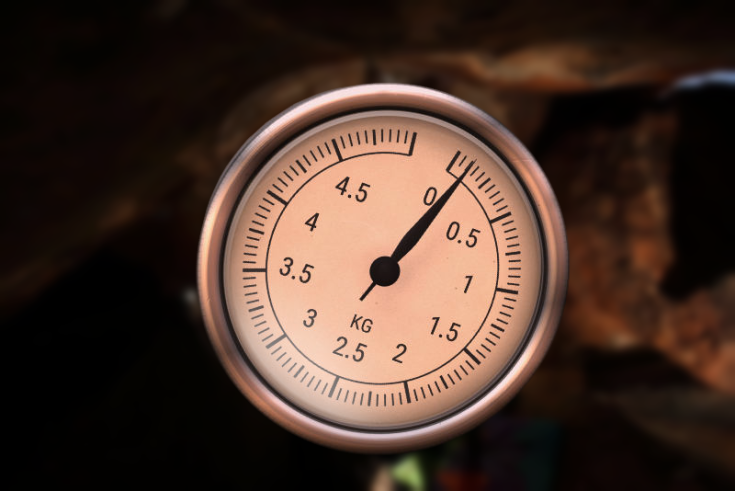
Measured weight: 0.1 kg
